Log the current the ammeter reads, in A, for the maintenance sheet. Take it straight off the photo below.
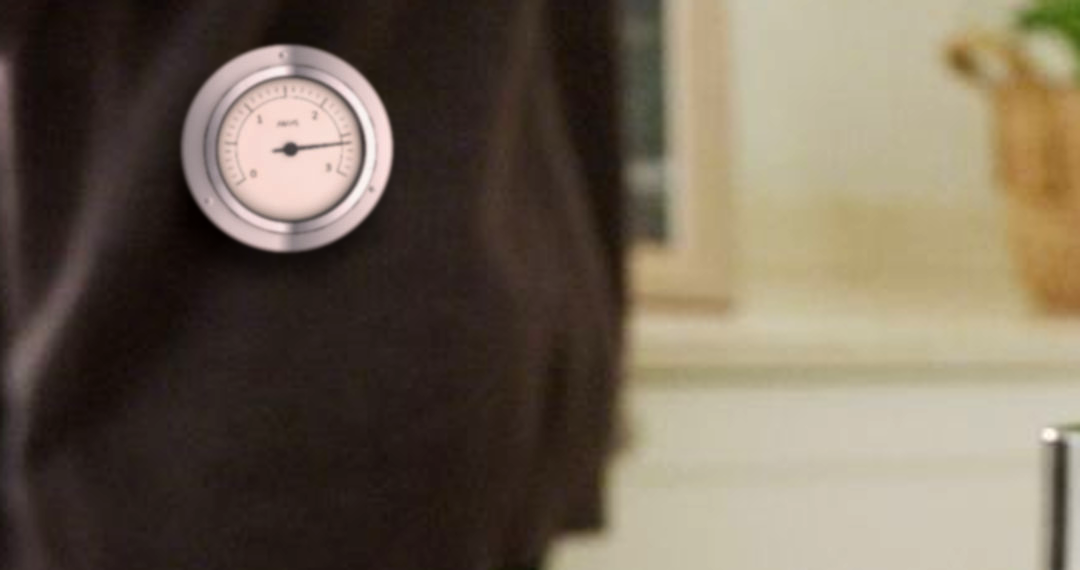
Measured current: 2.6 A
